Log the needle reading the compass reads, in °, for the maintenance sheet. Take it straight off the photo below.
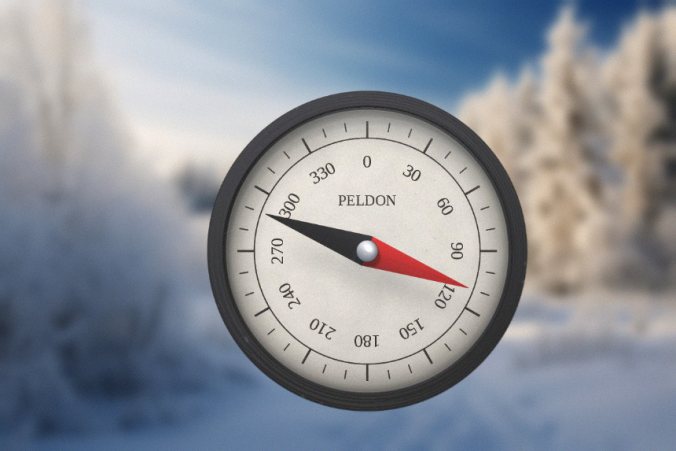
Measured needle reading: 110 °
